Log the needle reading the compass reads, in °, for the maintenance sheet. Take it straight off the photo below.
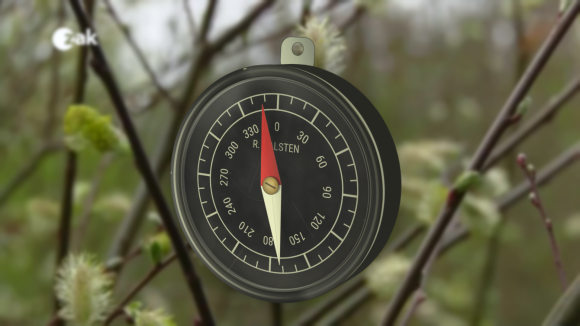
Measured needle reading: 350 °
